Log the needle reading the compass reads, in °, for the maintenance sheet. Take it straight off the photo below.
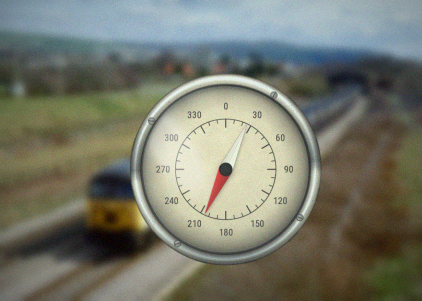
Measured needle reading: 205 °
